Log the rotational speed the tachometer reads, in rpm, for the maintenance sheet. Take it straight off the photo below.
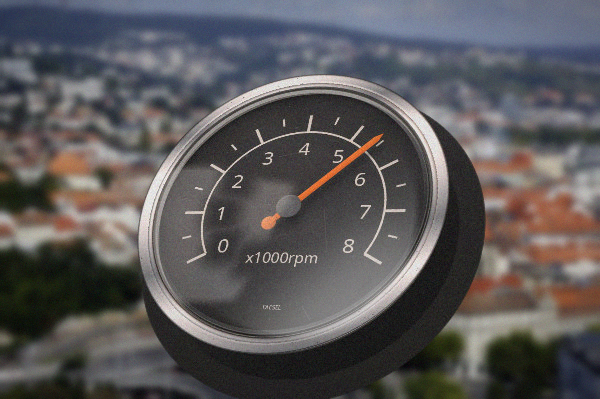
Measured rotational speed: 5500 rpm
